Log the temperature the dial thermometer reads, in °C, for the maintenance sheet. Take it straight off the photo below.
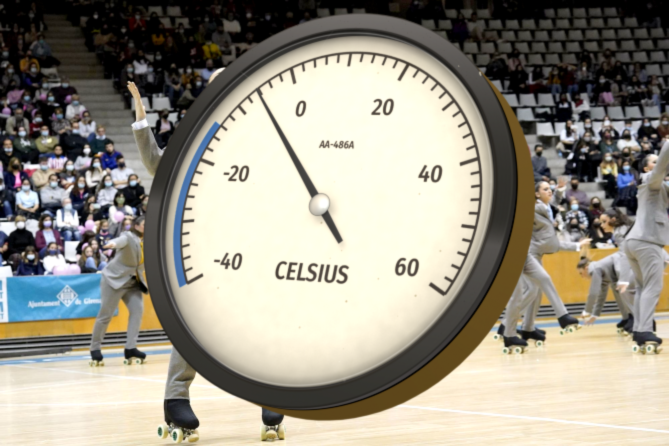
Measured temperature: -6 °C
